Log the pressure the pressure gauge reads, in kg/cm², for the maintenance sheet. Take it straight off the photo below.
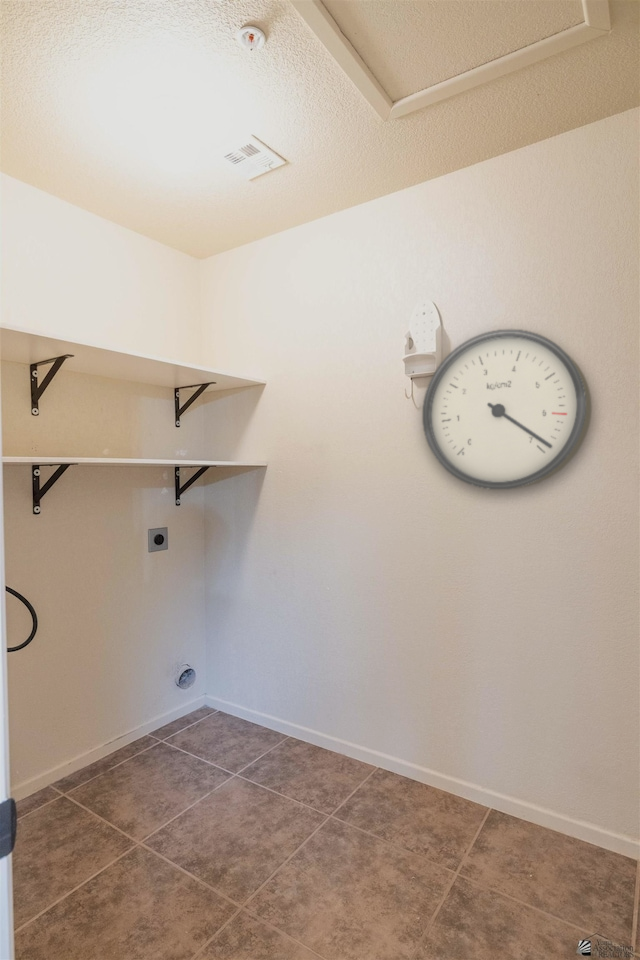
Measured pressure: 6.8 kg/cm²
